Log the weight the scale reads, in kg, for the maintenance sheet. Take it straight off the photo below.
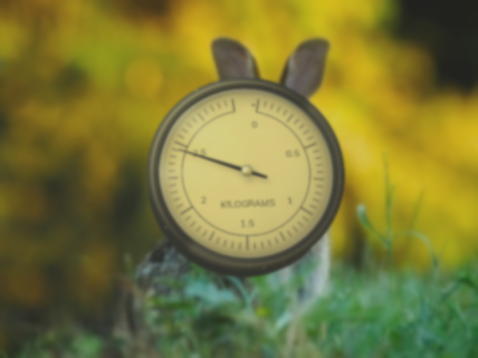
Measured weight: 2.45 kg
